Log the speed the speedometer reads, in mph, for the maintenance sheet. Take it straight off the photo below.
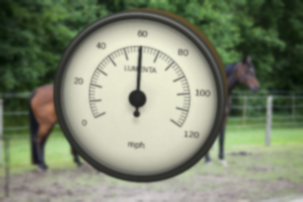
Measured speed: 60 mph
